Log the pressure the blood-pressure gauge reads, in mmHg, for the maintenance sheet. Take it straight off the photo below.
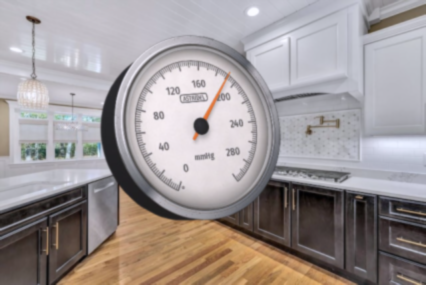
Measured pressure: 190 mmHg
